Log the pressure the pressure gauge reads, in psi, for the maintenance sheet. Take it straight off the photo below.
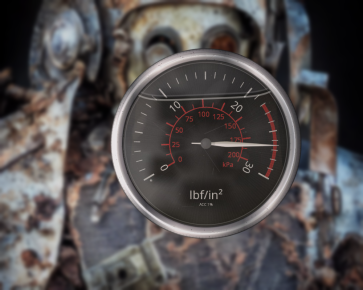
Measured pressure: 26.5 psi
